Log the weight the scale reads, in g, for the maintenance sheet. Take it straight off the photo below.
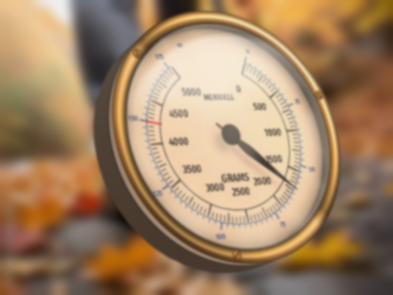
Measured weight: 1750 g
